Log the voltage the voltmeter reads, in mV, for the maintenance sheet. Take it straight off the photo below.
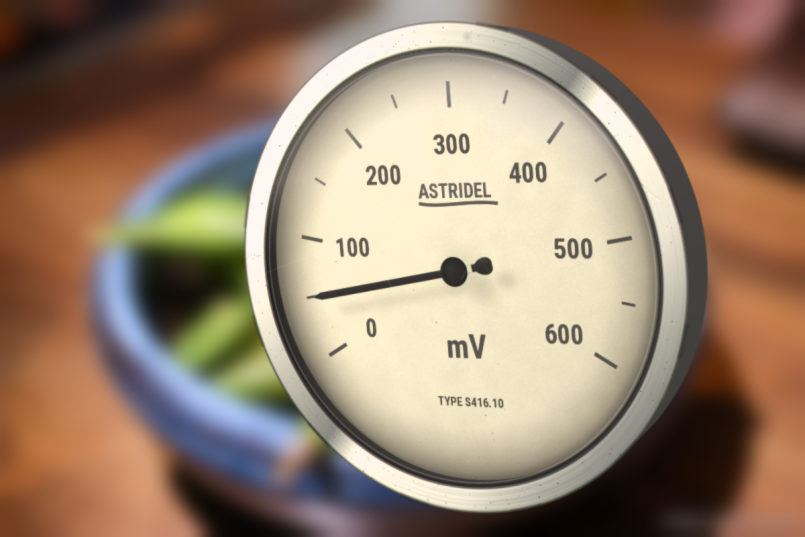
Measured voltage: 50 mV
